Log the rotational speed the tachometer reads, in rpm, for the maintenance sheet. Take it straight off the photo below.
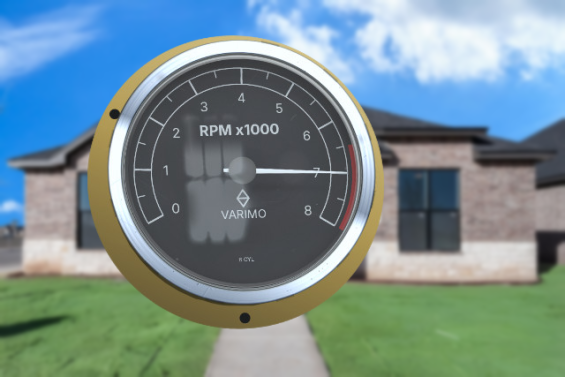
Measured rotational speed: 7000 rpm
